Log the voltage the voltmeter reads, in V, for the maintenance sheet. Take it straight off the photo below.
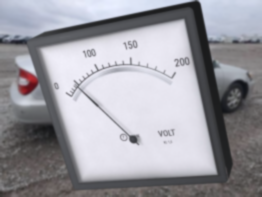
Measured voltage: 50 V
